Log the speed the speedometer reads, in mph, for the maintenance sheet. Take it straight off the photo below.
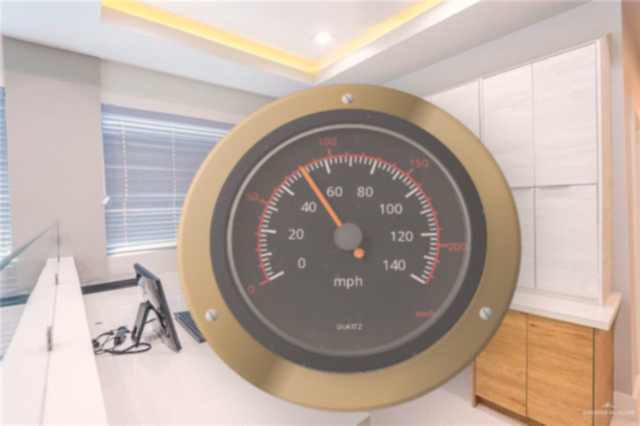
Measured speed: 50 mph
